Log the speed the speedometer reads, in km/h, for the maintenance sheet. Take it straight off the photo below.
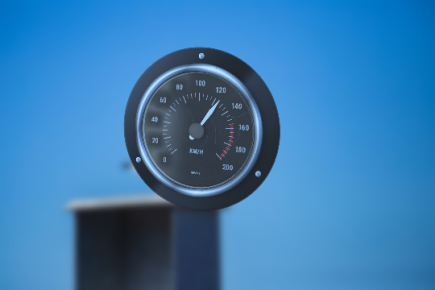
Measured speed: 125 km/h
